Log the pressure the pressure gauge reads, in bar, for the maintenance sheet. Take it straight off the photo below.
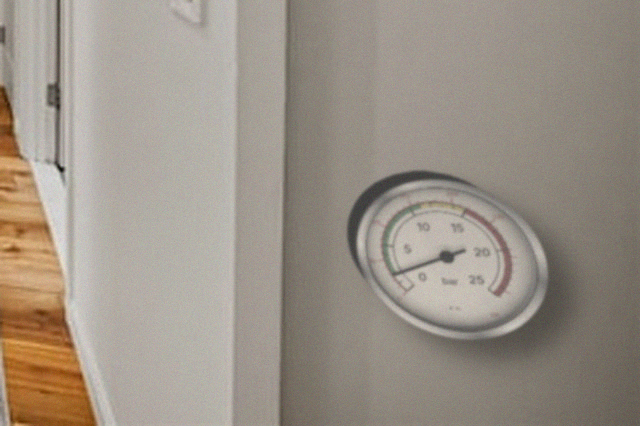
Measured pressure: 2 bar
